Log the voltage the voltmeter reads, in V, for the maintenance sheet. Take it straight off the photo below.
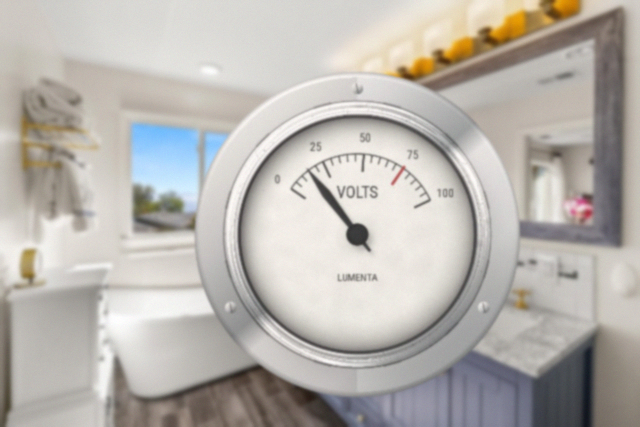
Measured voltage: 15 V
